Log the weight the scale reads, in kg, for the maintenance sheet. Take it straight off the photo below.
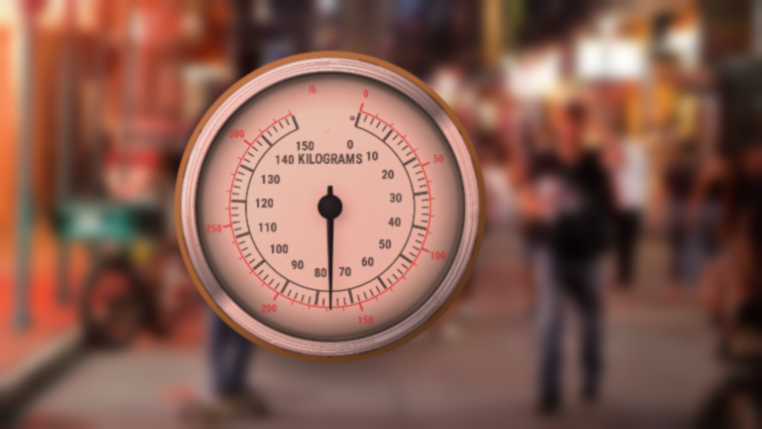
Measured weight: 76 kg
